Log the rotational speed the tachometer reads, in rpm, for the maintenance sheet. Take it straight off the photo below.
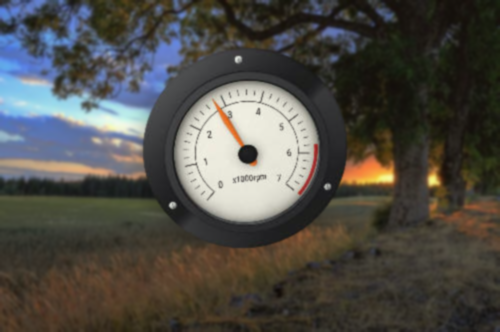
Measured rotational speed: 2800 rpm
